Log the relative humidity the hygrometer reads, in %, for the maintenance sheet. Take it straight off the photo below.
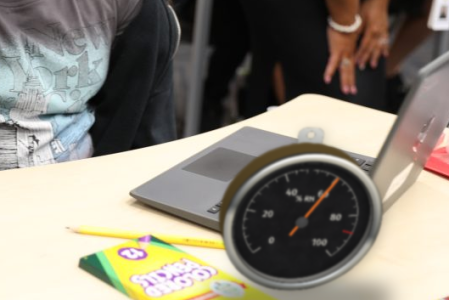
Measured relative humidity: 60 %
